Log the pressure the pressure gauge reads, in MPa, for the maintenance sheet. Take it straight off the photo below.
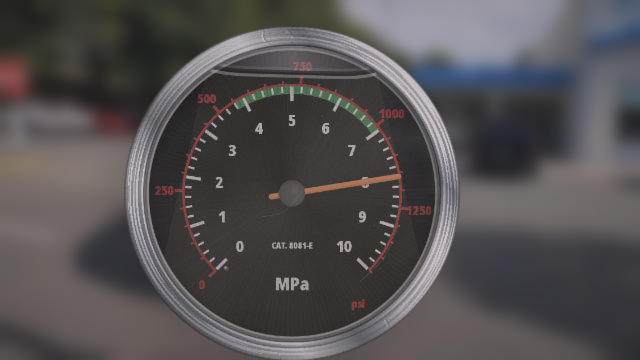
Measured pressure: 8 MPa
